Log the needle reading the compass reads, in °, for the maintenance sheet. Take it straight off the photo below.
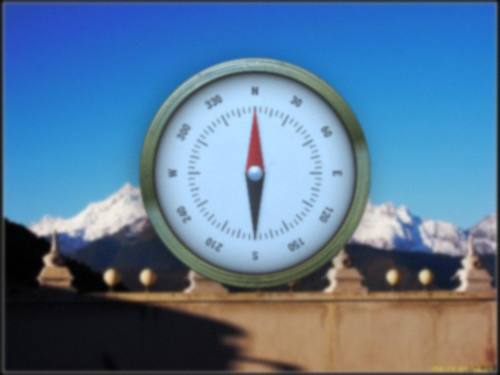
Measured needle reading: 0 °
